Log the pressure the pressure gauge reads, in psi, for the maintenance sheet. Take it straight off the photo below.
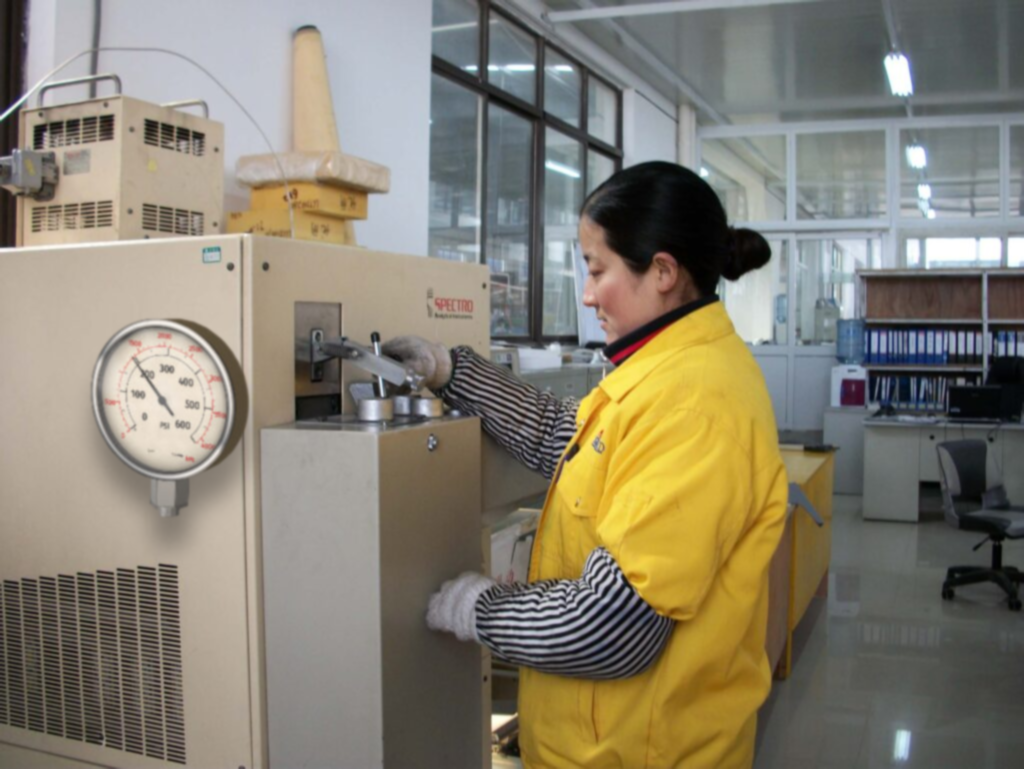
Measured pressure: 200 psi
